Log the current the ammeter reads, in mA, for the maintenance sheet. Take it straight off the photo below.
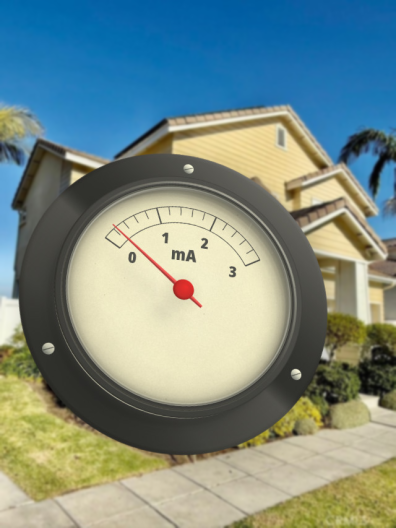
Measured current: 0.2 mA
